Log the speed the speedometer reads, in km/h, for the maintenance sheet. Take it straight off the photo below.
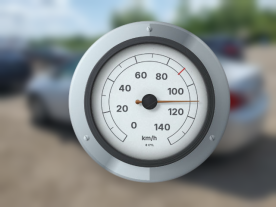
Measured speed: 110 km/h
